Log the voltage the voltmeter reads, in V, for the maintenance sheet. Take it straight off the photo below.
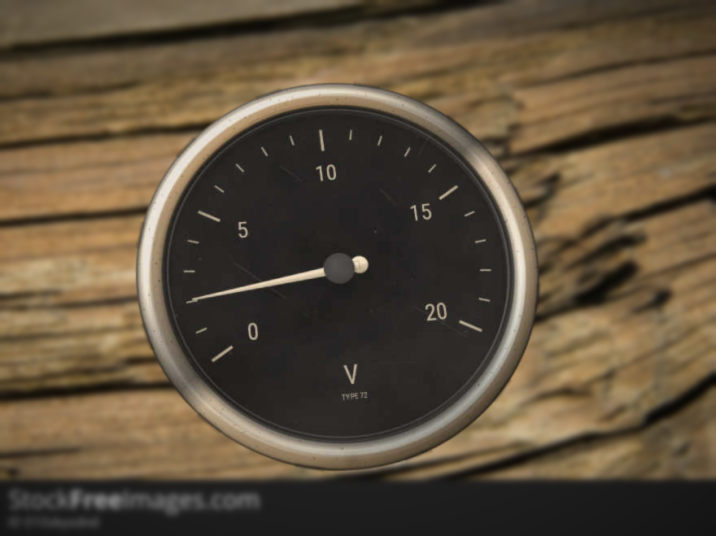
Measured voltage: 2 V
